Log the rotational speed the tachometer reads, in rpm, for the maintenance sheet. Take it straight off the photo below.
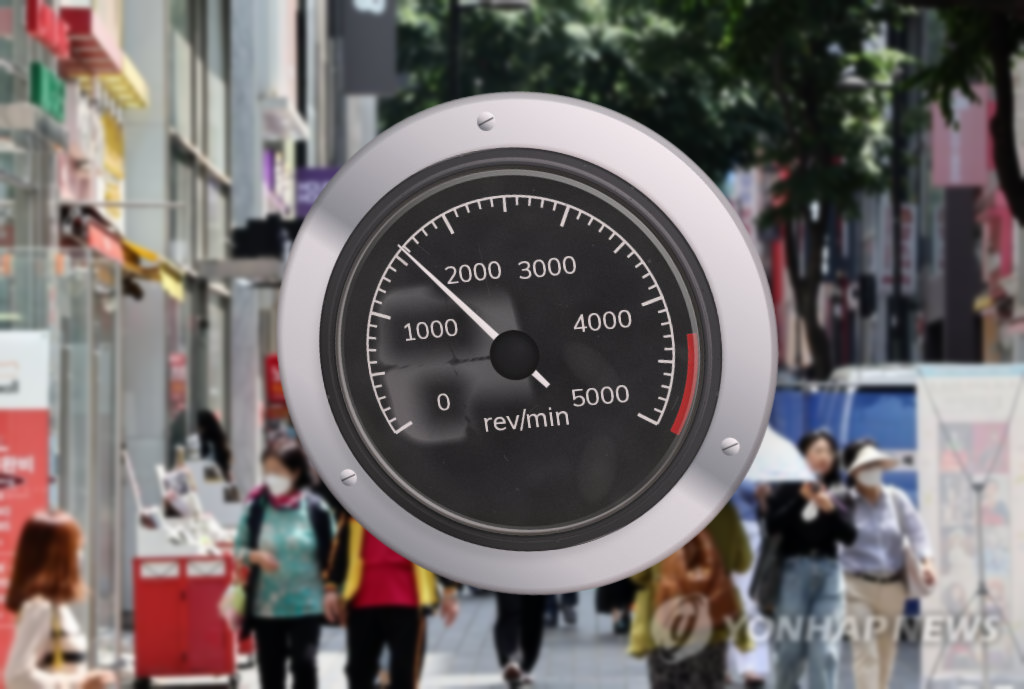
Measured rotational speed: 1600 rpm
